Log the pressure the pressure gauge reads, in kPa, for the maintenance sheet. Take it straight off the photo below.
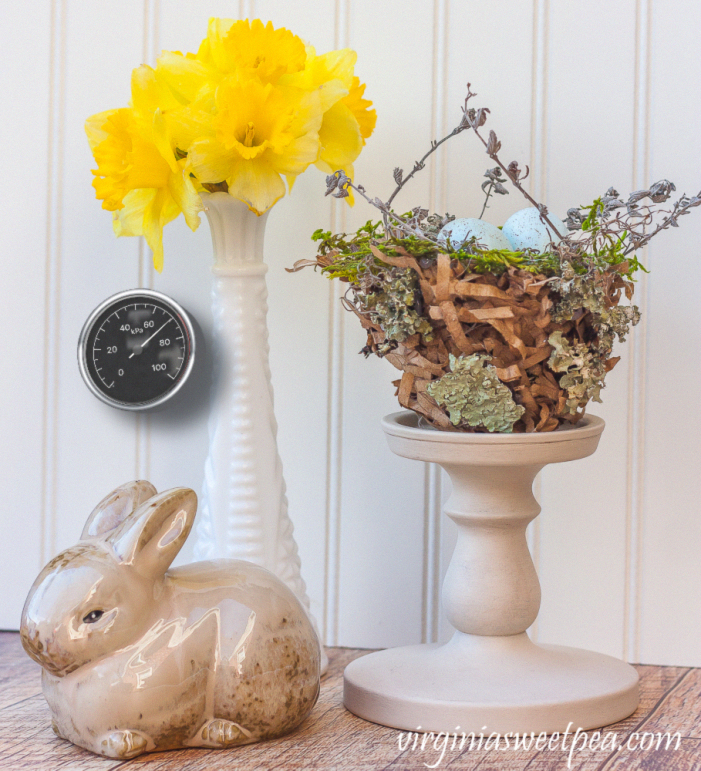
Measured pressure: 70 kPa
